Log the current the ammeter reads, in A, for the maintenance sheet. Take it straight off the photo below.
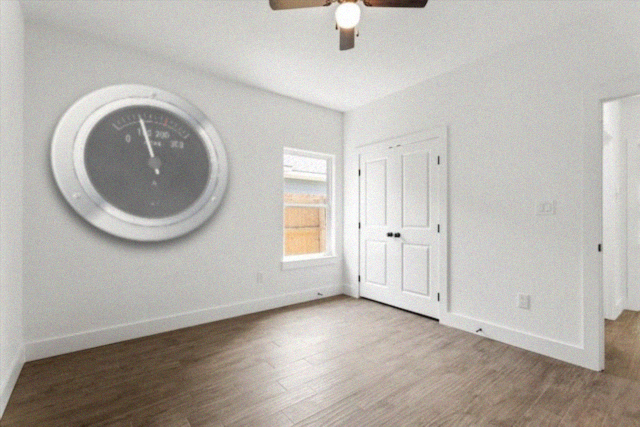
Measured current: 100 A
